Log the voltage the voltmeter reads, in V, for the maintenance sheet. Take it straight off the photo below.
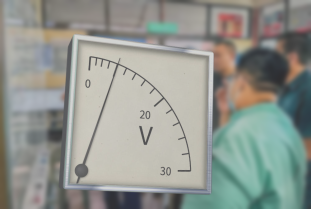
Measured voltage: 10 V
